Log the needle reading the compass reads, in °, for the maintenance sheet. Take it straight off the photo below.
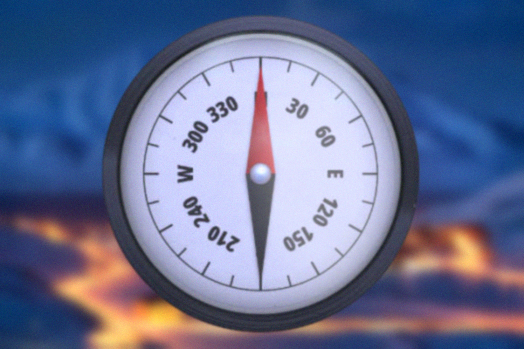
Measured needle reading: 0 °
